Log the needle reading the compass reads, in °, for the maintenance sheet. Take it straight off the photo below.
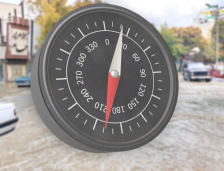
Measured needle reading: 200 °
